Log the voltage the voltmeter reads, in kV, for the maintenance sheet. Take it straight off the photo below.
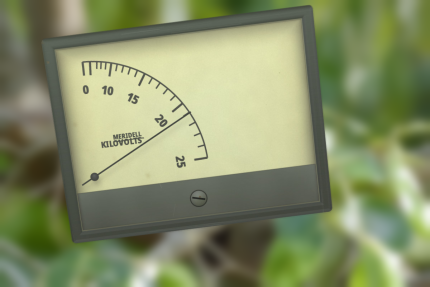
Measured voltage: 21 kV
